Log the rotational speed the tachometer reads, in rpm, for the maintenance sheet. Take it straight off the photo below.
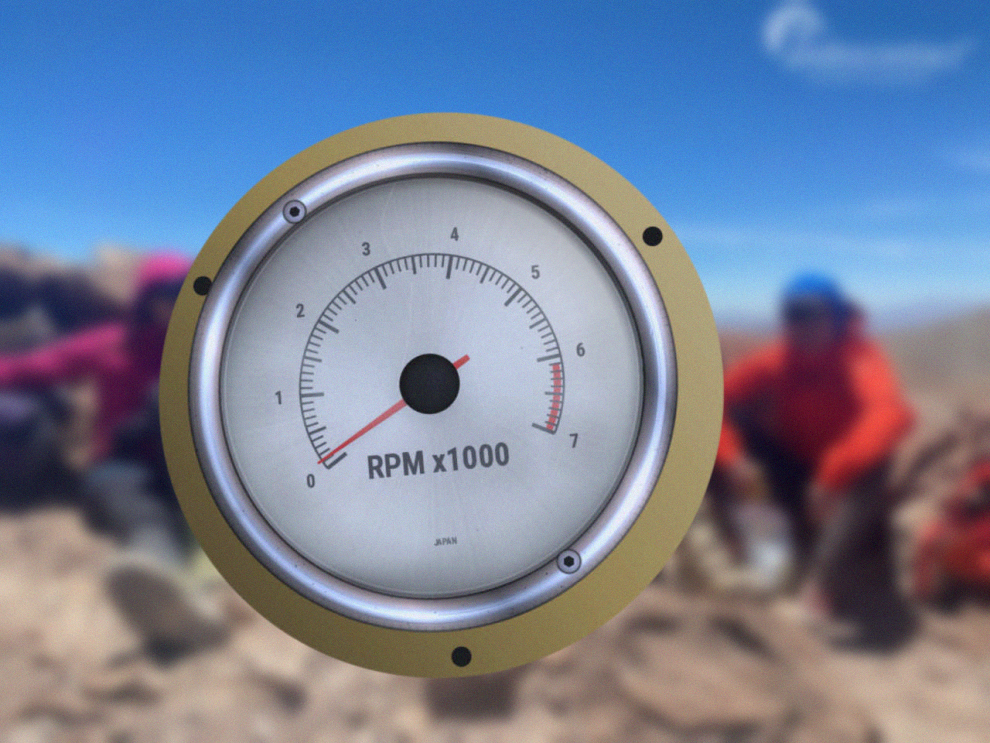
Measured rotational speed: 100 rpm
